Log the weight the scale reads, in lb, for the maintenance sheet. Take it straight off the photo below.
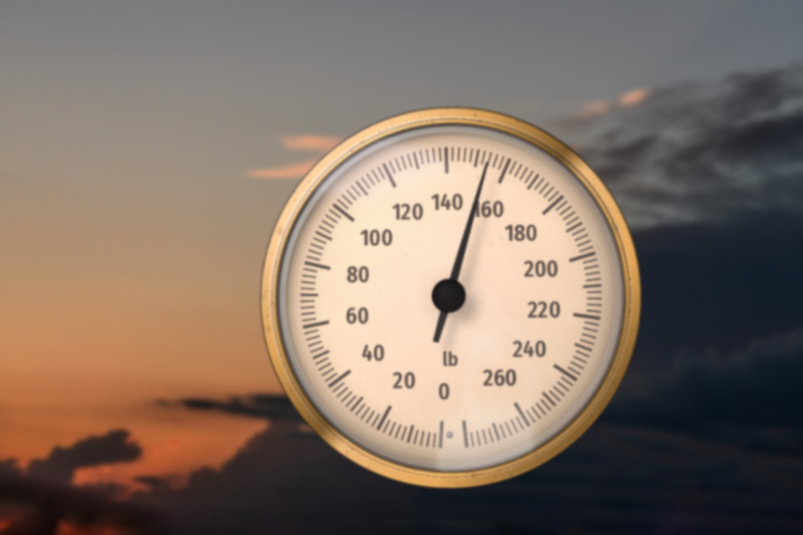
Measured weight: 154 lb
